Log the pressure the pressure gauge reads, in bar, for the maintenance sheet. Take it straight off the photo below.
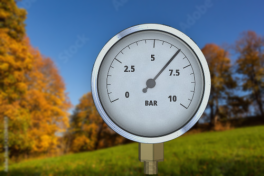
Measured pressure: 6.5 bar
